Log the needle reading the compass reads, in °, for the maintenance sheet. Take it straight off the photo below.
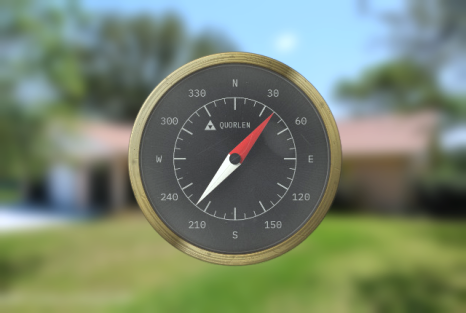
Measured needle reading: 40 °
